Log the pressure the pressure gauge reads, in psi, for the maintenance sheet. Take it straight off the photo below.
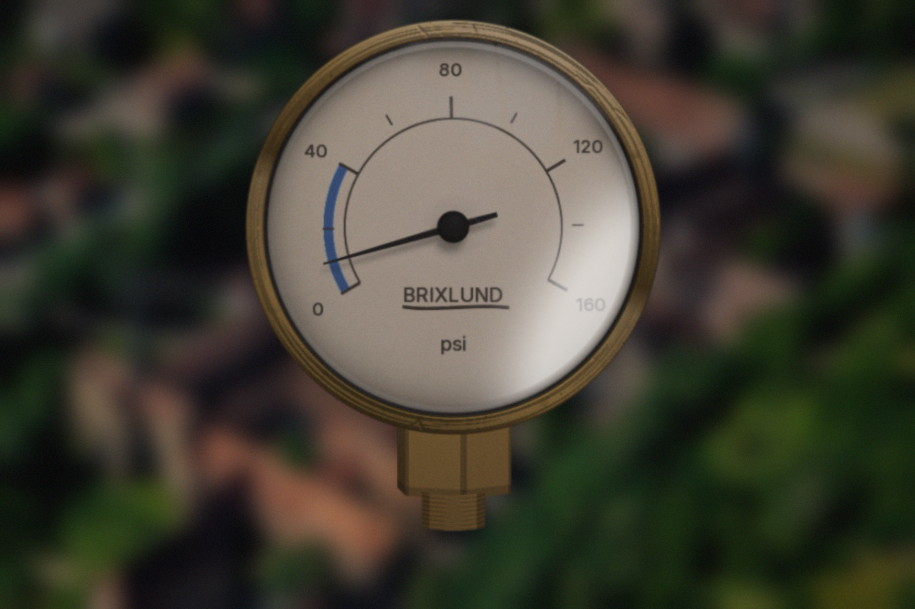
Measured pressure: 10 psi
